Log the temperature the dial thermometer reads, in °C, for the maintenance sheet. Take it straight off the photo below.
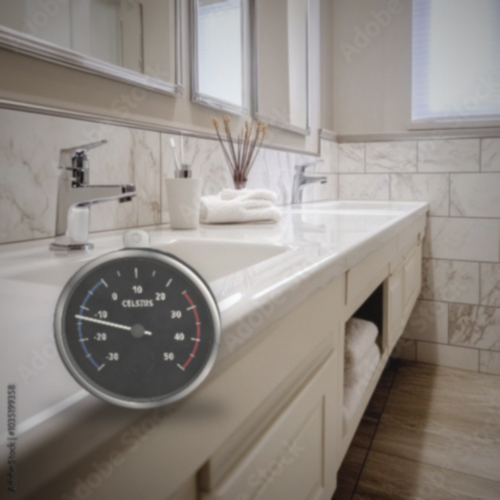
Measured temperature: -12.5 °C
